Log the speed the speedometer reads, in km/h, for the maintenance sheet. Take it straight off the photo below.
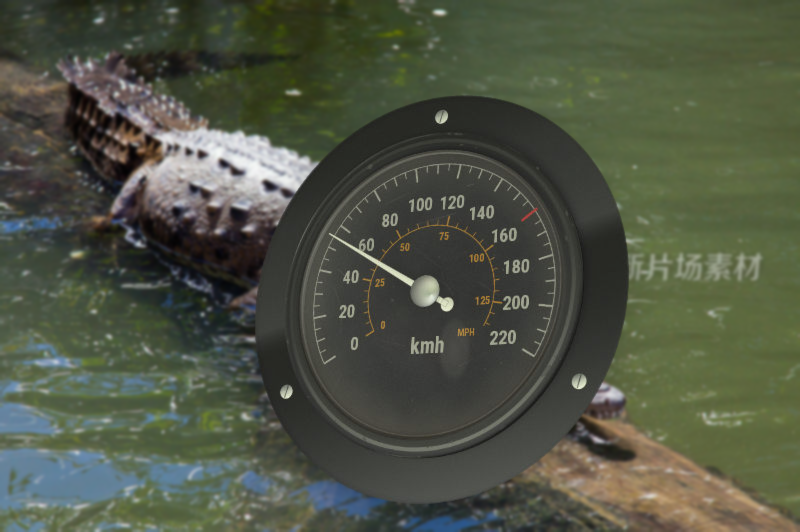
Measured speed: 55 km/h
